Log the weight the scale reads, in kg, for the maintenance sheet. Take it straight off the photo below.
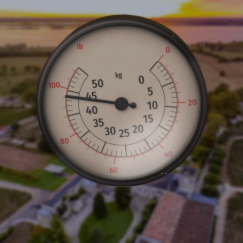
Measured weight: 44 kg
